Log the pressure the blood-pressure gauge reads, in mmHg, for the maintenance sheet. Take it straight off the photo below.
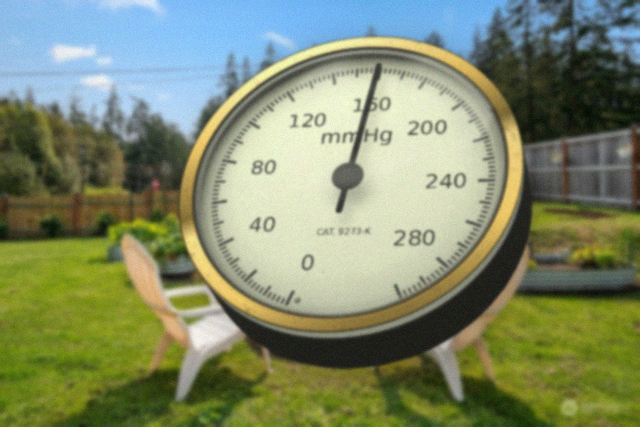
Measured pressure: 160 mmHg
